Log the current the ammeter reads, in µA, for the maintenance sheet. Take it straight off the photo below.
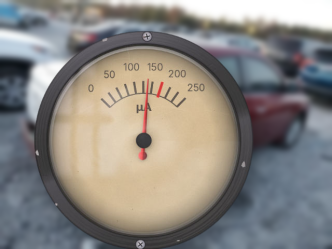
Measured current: 137.5 µA
